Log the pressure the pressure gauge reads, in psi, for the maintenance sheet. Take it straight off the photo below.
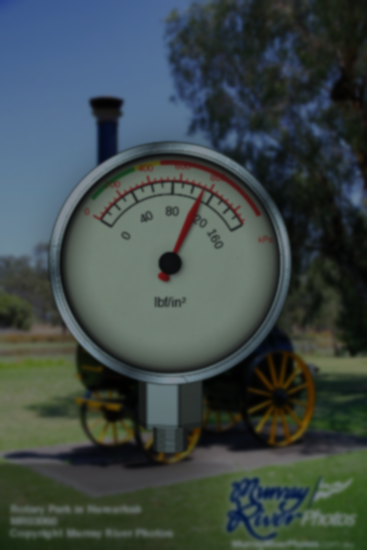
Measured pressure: 110 psi
